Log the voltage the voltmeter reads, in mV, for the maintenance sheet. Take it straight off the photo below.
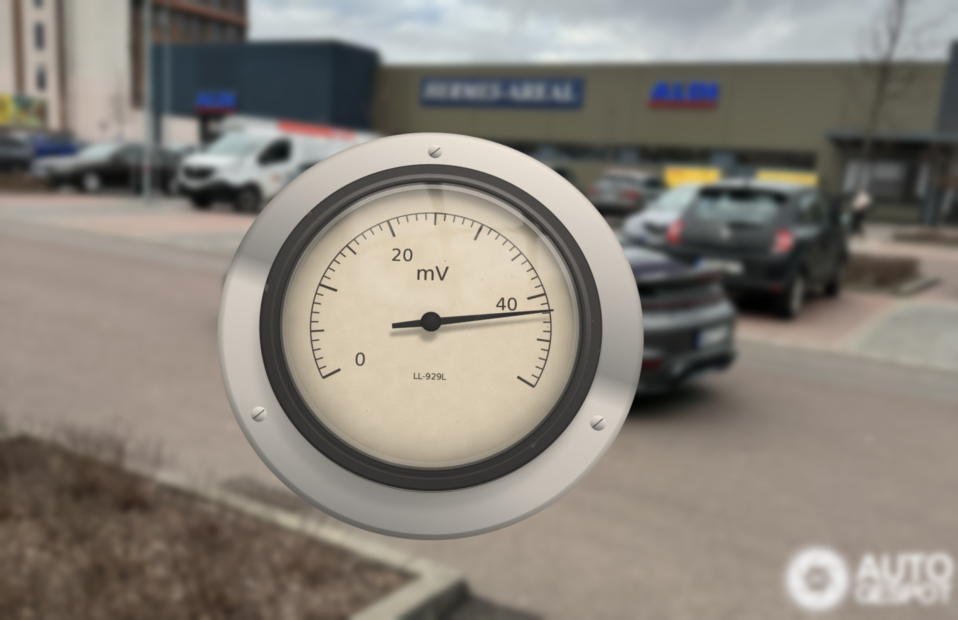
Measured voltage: 42 mV
